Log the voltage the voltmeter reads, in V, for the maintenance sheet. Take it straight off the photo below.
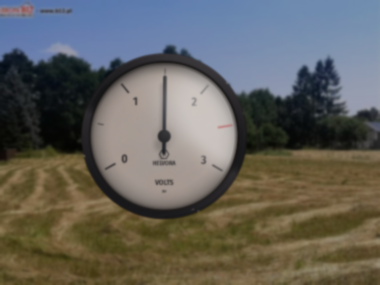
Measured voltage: 1.5 V
